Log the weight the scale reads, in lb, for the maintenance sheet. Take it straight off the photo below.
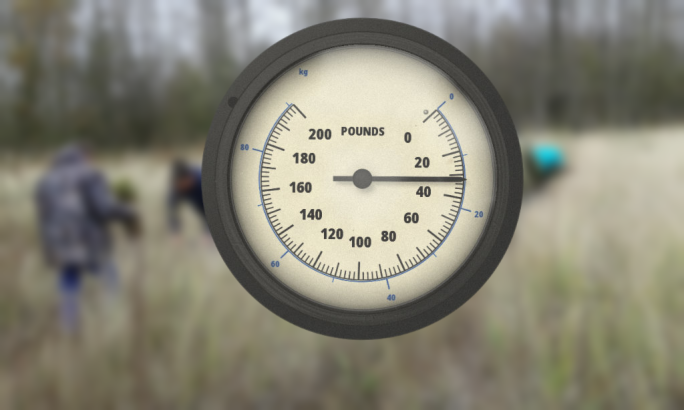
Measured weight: 32 lb
